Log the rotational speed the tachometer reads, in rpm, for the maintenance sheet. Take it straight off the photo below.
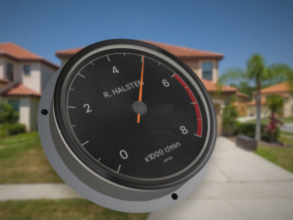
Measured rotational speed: 5000 rpm
